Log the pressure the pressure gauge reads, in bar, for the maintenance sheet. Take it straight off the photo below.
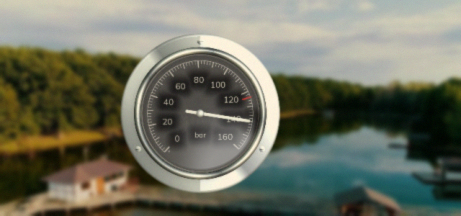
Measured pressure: 140 bar
